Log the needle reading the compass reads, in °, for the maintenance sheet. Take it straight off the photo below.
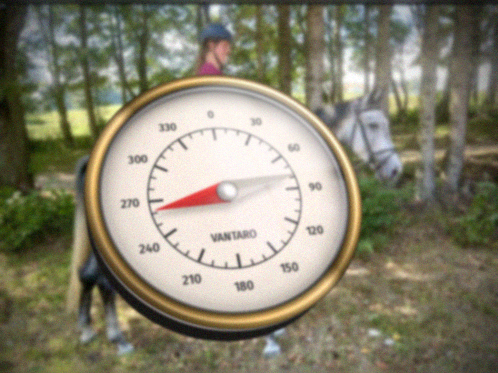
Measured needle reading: 260 °
